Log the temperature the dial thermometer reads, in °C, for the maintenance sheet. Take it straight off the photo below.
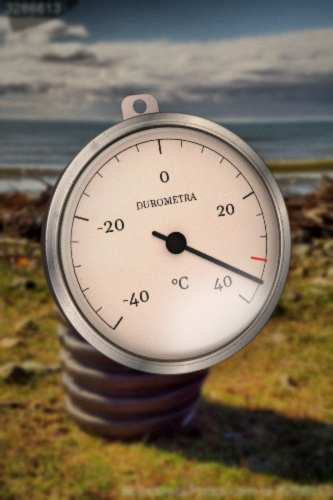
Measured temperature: 36 °C
